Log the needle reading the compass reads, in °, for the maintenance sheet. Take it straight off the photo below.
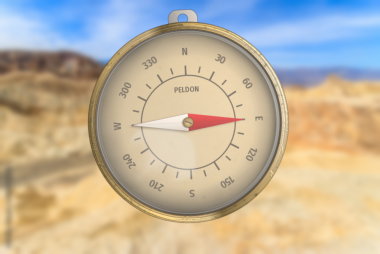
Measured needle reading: 90 °
